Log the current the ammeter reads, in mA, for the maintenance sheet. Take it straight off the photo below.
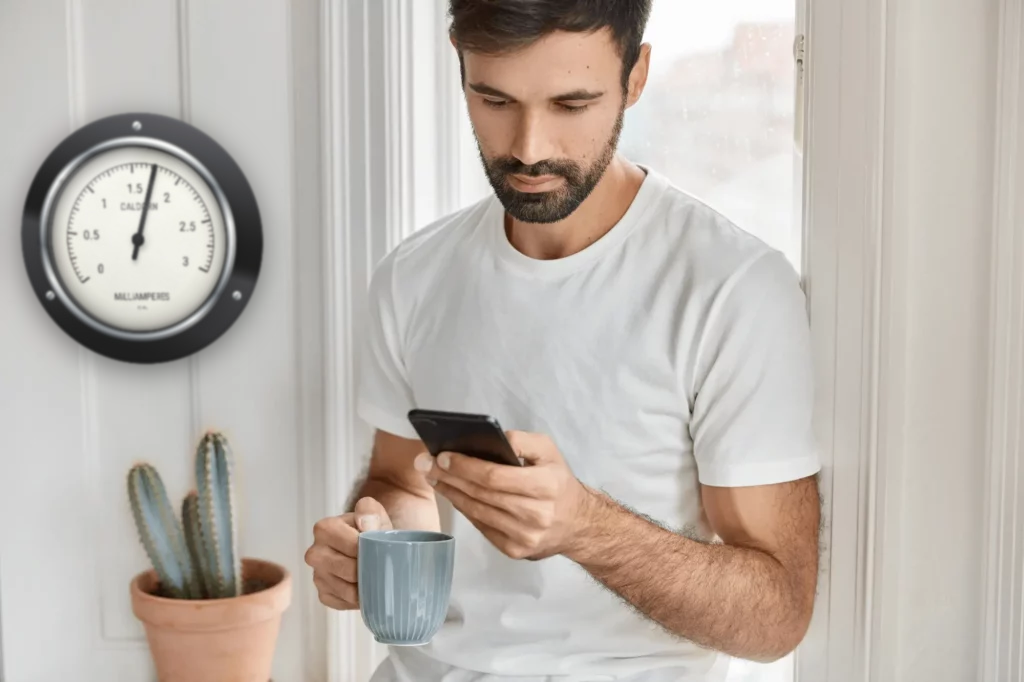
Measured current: 1.75 mA
